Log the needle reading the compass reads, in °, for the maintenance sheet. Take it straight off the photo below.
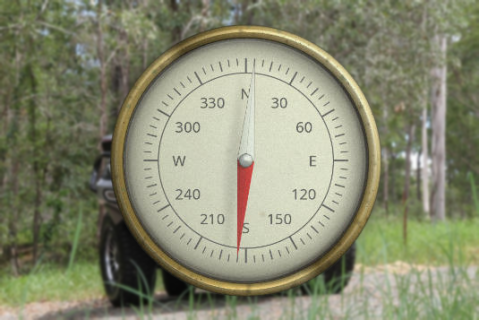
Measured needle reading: 185 °
